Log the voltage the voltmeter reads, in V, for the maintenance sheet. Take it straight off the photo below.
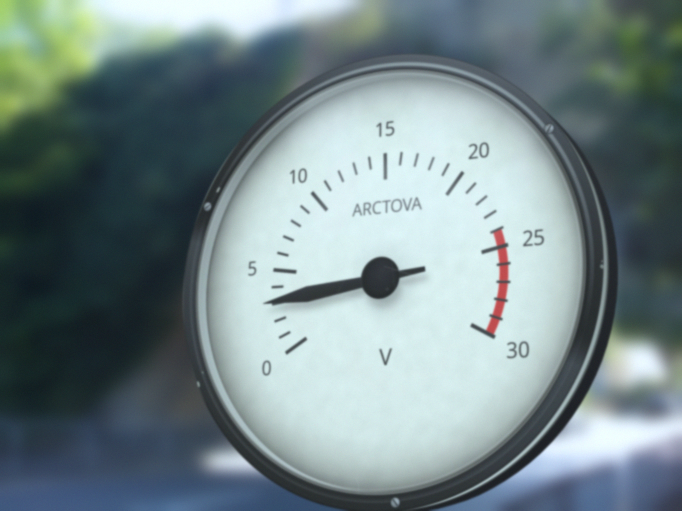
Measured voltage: 3 V
